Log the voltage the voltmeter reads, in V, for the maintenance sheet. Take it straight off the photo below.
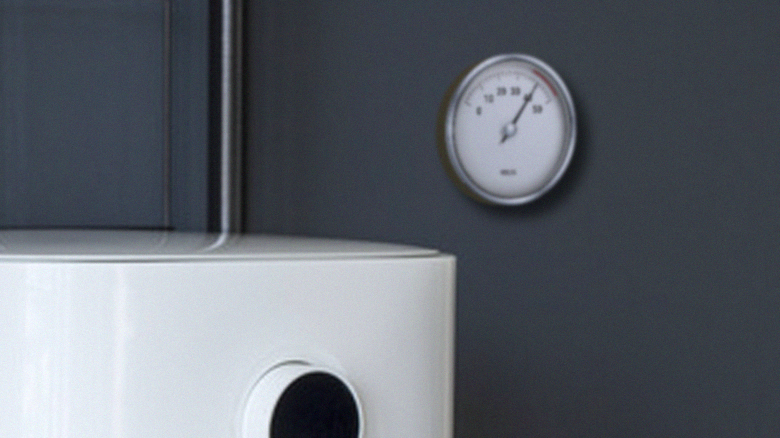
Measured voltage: 40 V
